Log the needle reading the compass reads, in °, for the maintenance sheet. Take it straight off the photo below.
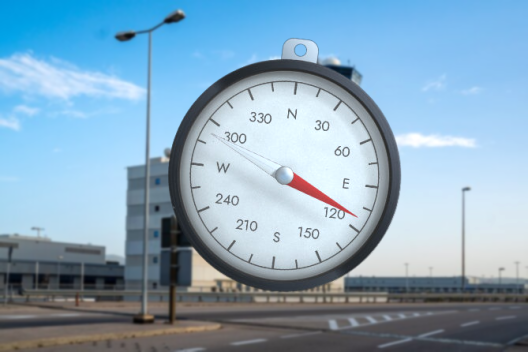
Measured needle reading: 112.5 °
